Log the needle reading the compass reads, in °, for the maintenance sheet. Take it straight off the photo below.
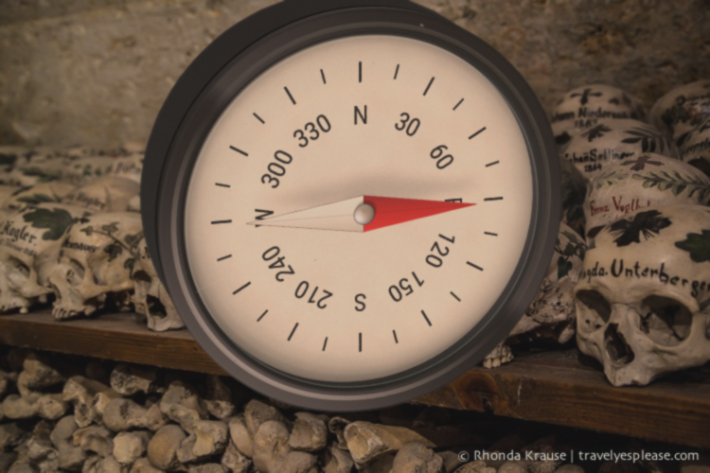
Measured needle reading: 90 °
